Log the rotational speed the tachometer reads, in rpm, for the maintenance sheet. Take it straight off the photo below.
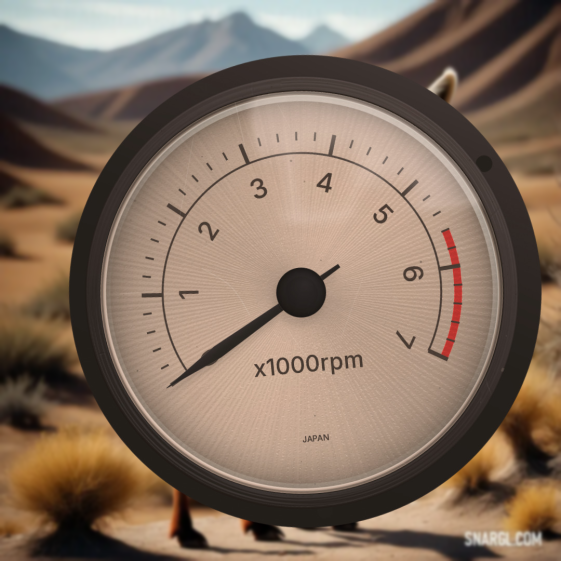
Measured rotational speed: 0 rpm
